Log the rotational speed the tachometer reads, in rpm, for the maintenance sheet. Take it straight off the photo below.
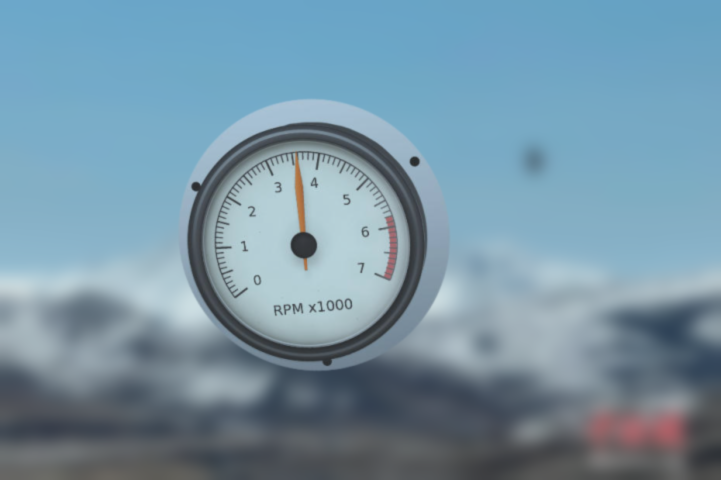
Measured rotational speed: 3600 rpm
